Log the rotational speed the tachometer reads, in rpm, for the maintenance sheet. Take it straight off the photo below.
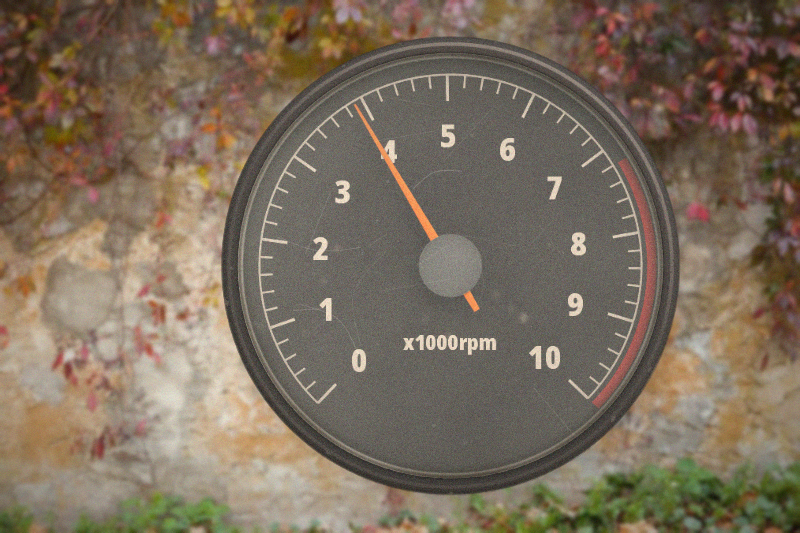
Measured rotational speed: 3900 rpm
